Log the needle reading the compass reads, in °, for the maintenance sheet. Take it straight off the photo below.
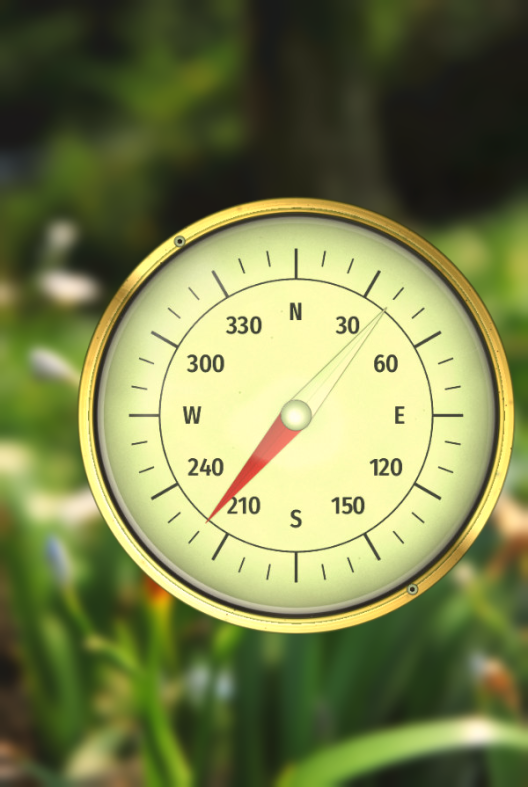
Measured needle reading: 220 °
